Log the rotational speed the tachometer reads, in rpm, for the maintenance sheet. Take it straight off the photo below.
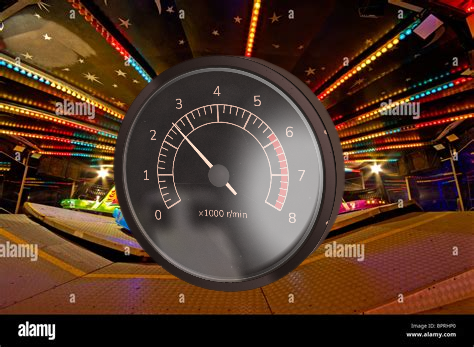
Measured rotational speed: 2600 rpm
